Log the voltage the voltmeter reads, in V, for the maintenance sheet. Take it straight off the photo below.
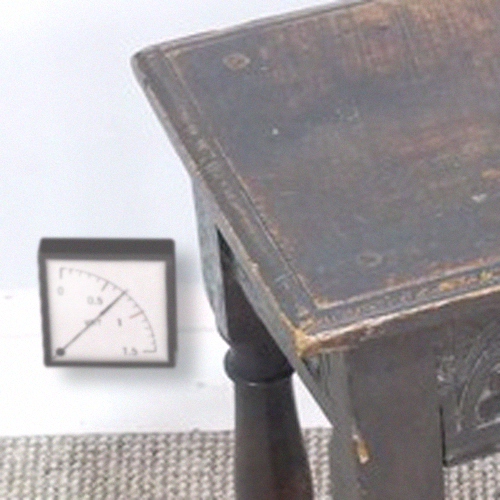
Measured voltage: 0.7 V
